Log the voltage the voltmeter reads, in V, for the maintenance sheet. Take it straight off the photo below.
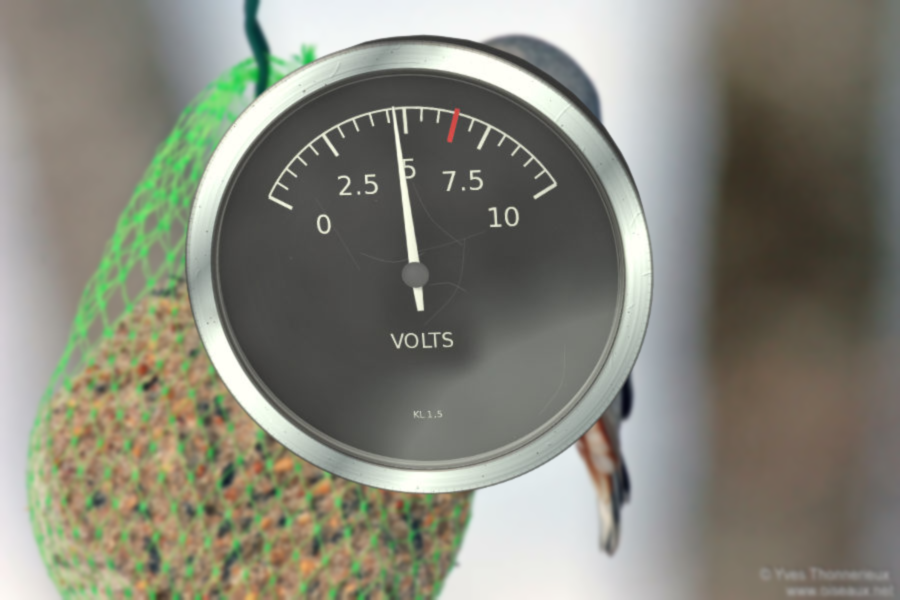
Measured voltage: 4.75 V
